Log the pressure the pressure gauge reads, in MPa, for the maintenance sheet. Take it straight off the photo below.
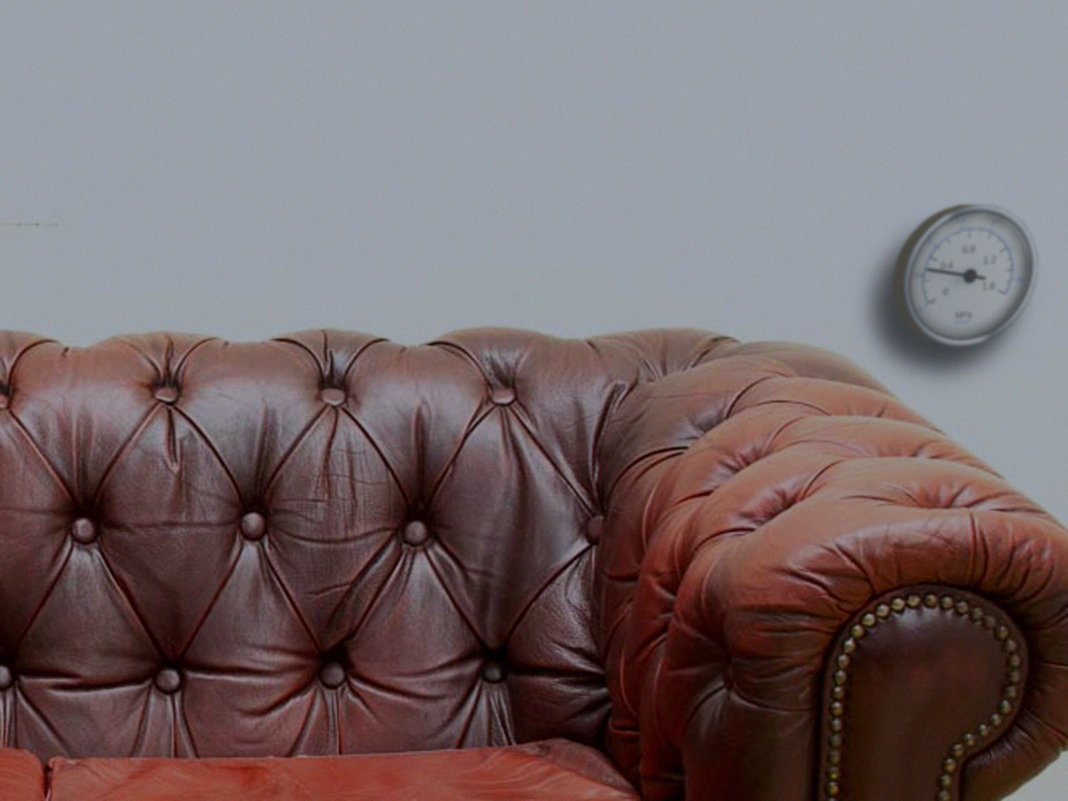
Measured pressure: 0.3 MPa
